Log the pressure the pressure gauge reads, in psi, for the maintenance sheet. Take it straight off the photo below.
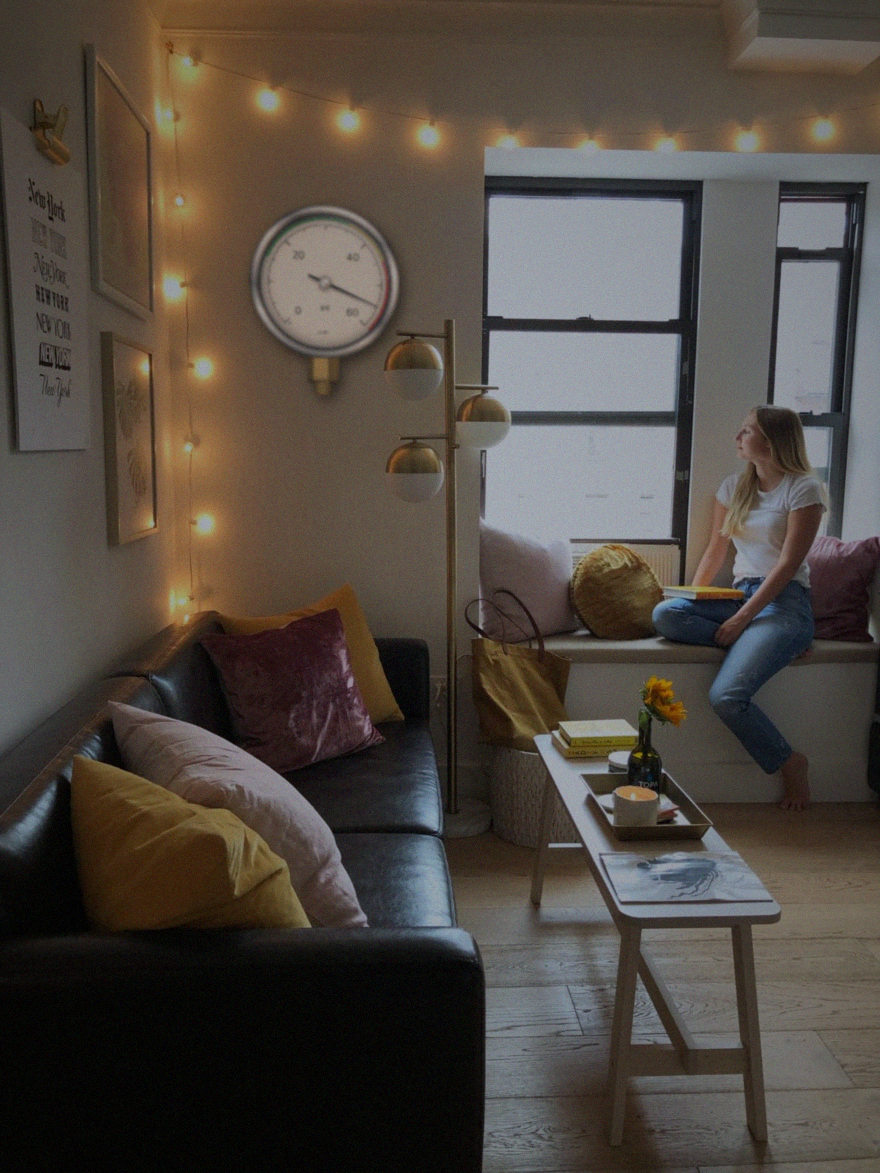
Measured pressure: 55 psi
